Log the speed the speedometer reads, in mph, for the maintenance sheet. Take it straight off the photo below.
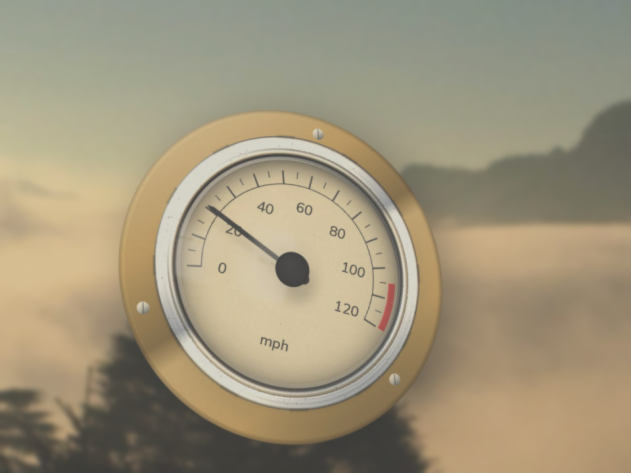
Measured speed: 20 mph
